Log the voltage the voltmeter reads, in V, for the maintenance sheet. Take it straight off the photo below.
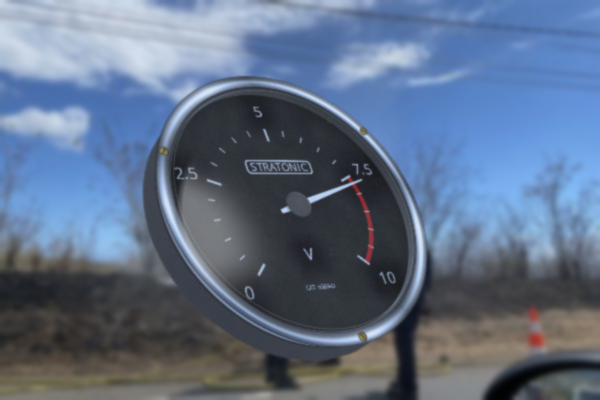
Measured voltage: 7.75 V
